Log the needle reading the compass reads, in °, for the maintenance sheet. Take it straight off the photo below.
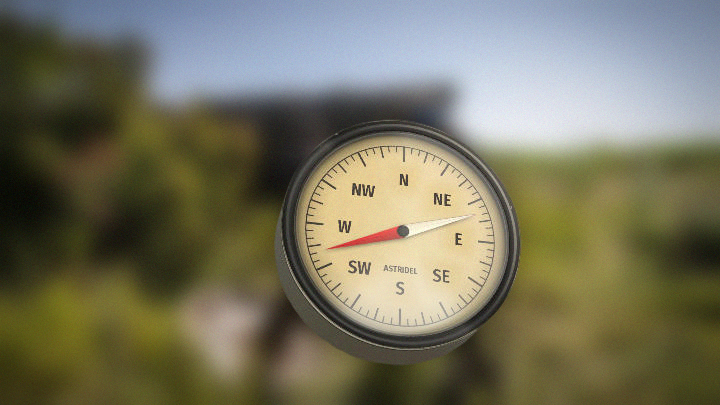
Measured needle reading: 250 °
